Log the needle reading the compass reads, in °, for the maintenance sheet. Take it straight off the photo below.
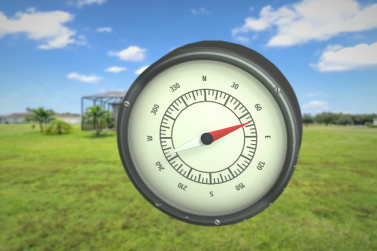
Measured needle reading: 70 °
